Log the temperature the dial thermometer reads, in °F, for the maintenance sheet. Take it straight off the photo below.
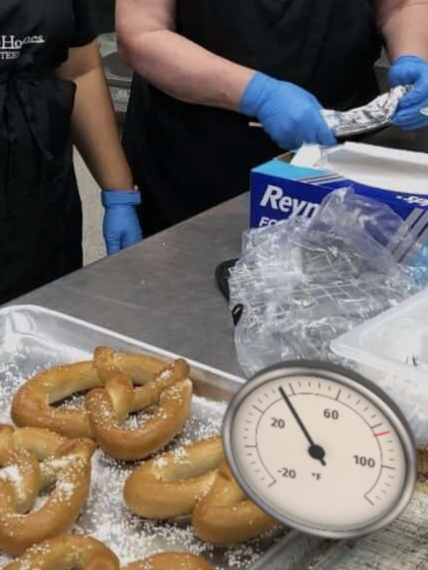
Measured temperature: 36 °F
